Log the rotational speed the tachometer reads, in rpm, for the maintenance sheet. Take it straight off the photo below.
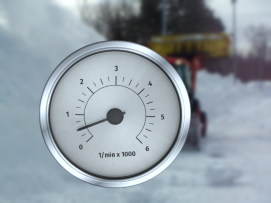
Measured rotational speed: 500 rpm
